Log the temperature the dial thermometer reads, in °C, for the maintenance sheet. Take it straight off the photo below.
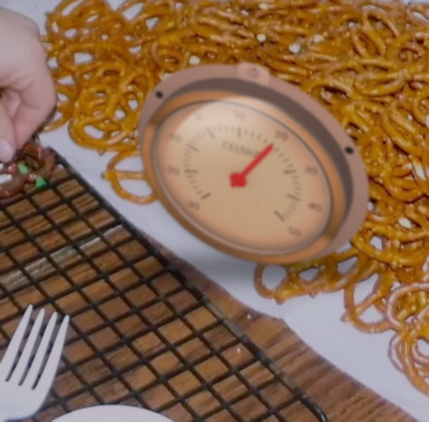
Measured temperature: 20 °C
